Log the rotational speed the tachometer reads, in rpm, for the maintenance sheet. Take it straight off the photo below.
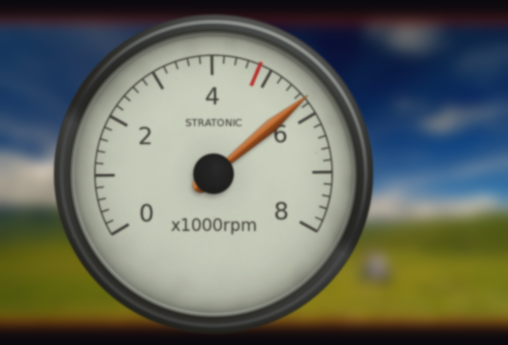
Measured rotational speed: 5700 rpm
